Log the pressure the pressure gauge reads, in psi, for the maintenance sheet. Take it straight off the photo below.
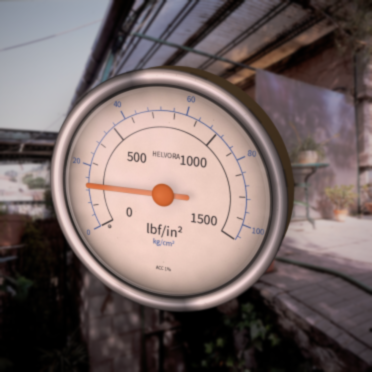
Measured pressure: 200 psi
